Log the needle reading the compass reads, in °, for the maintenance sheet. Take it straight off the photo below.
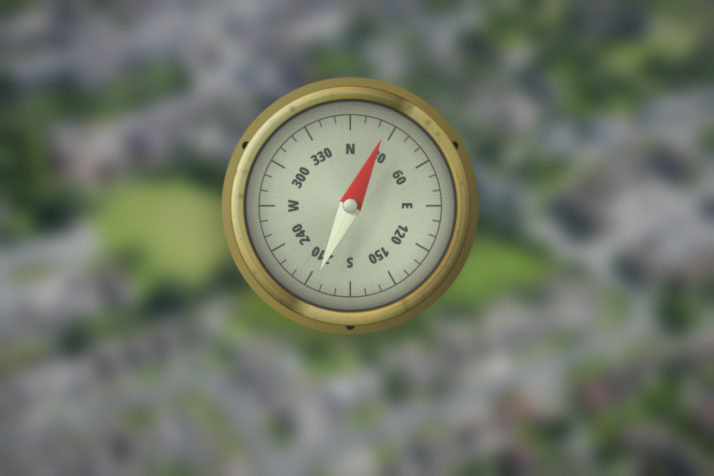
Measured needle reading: 25 °
